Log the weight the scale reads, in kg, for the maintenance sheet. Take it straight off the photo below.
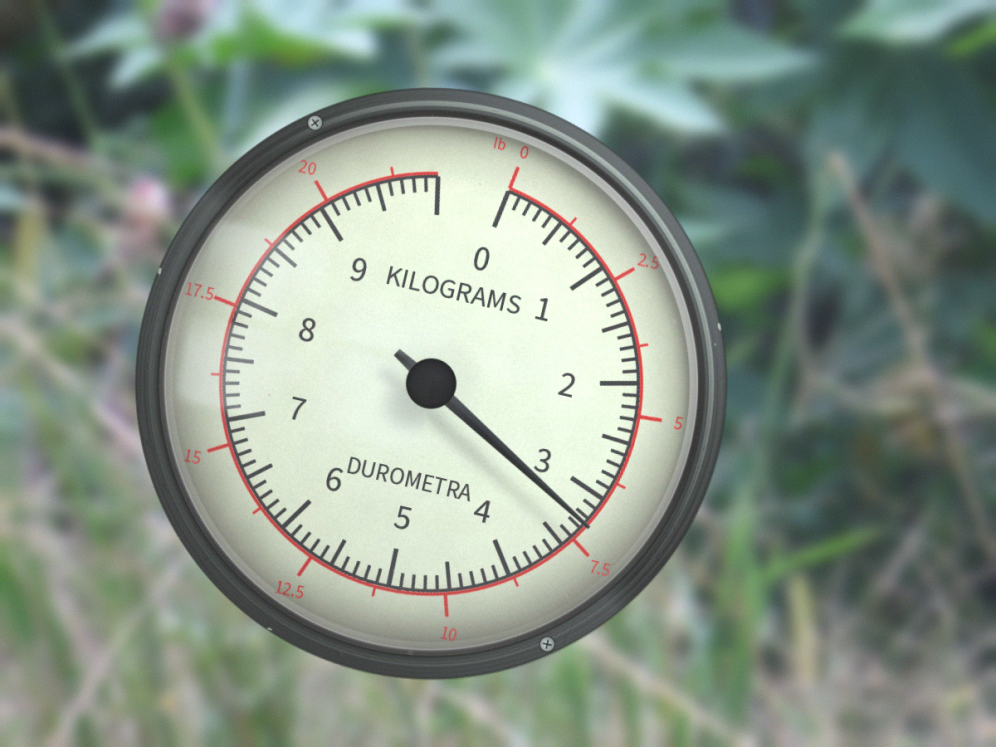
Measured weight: 3.25 kg
